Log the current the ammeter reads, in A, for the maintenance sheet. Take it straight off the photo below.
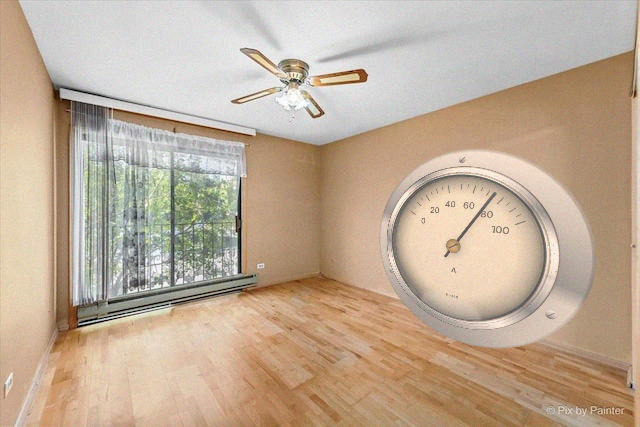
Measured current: 75 A
